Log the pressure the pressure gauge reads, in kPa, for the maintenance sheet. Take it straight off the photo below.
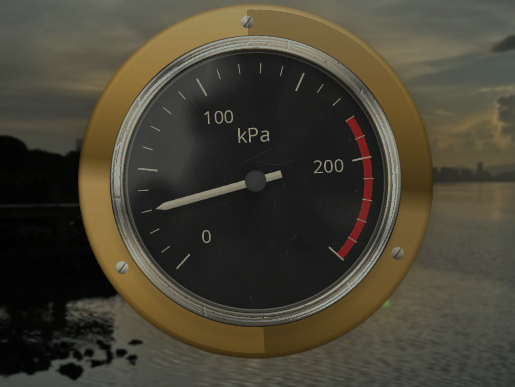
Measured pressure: 30 kPa
